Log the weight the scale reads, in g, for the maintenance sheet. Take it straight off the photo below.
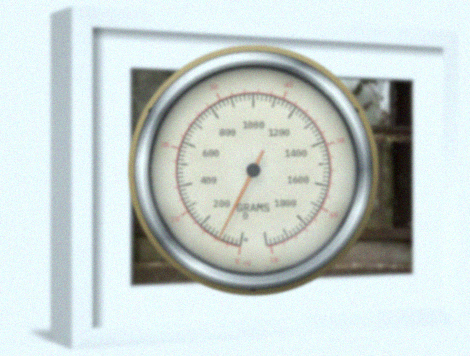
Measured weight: 100 g
